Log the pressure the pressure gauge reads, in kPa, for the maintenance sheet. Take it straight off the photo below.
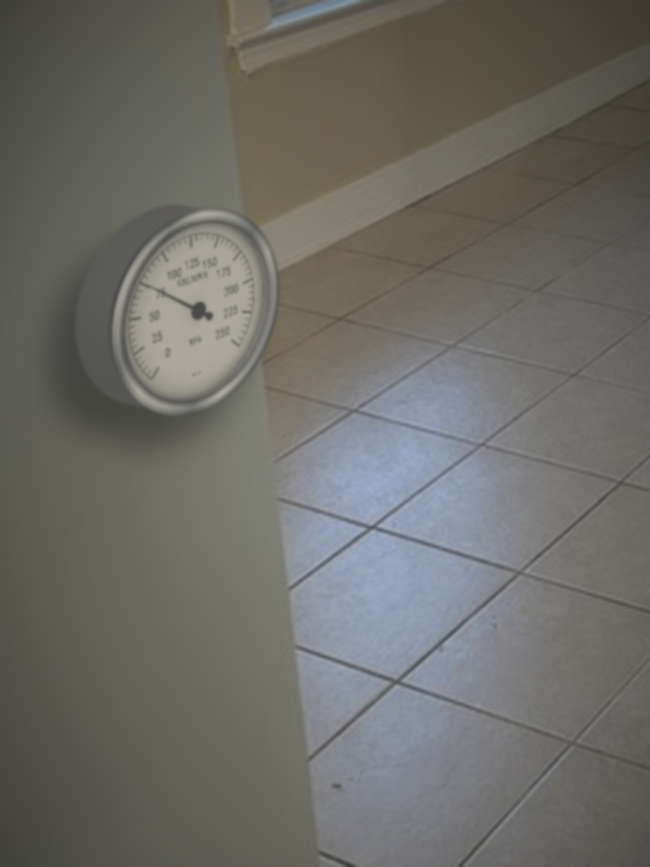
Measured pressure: 75 kPa
